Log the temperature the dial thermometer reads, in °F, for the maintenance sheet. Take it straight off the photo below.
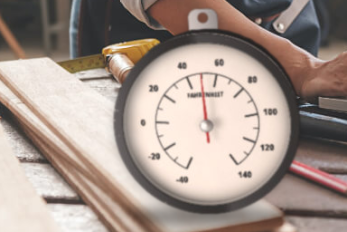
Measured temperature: 50 °F
